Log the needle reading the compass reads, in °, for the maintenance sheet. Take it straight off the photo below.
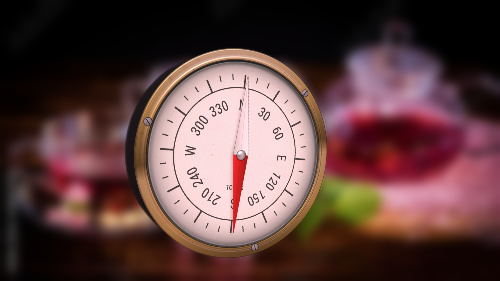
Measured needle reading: 180 °
